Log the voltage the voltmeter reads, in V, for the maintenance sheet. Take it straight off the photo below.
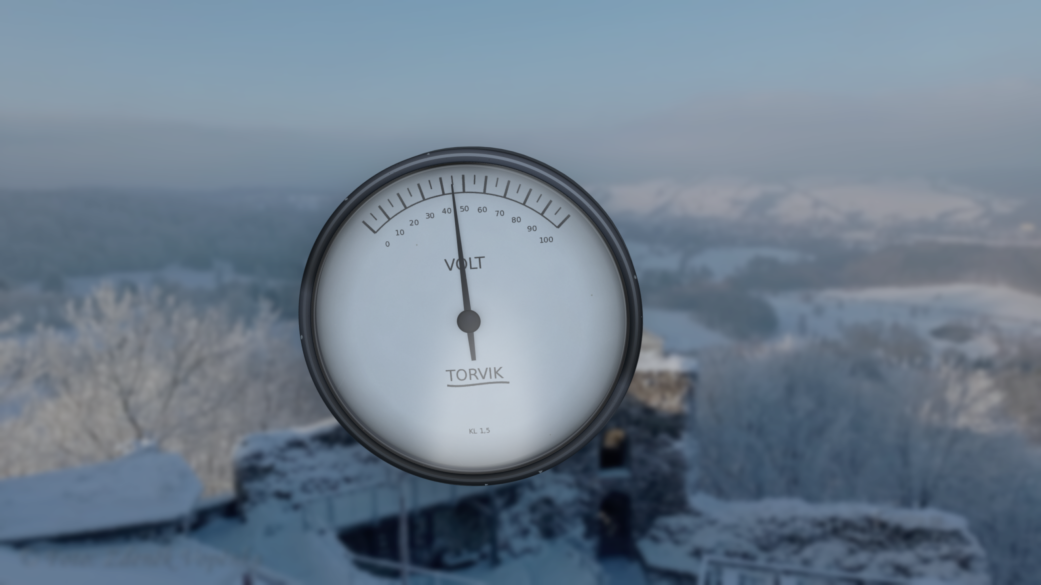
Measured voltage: 45 V
